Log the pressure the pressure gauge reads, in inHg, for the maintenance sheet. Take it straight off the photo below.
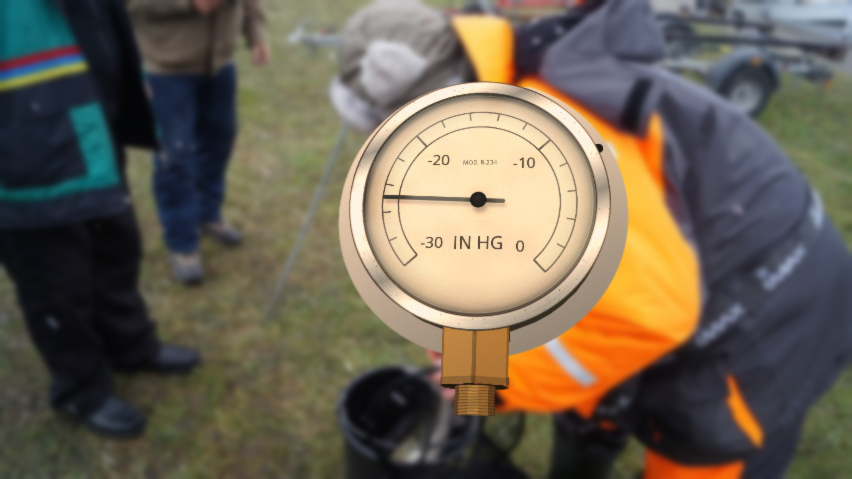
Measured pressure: -25 inHg
